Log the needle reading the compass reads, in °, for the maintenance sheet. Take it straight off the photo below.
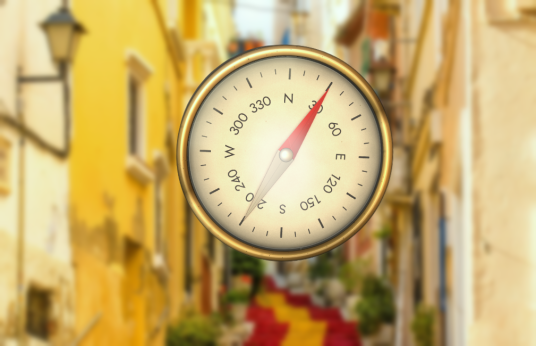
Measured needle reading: 30 °
